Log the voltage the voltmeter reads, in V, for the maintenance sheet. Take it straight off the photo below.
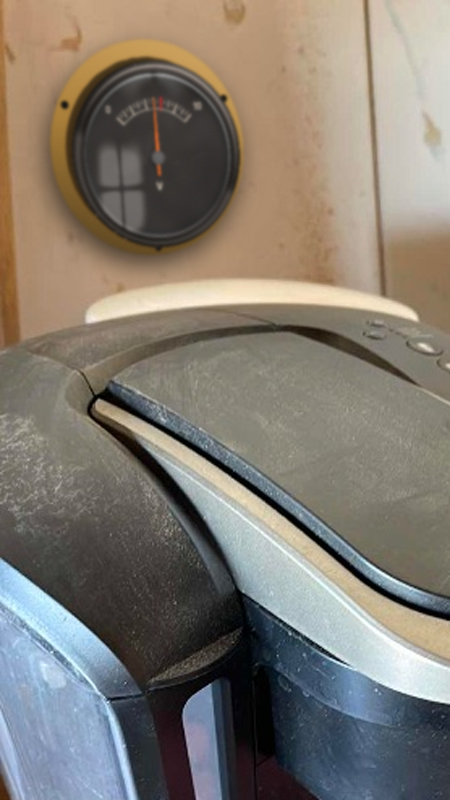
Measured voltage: 5 V
